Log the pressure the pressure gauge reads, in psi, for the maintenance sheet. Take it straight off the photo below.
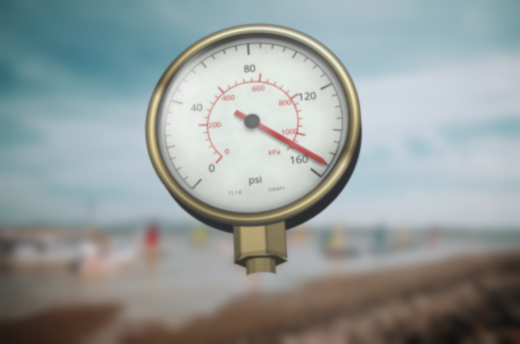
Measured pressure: 155 psi
